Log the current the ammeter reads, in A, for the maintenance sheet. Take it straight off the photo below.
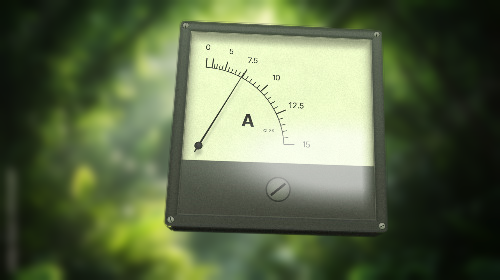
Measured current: 7.5 A
